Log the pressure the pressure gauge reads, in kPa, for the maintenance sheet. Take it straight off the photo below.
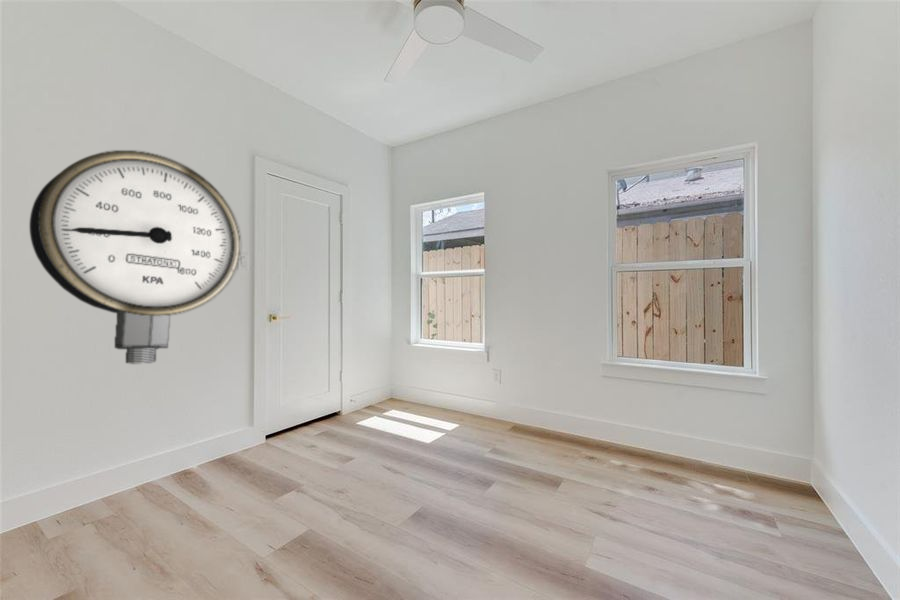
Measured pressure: 200 kPa
